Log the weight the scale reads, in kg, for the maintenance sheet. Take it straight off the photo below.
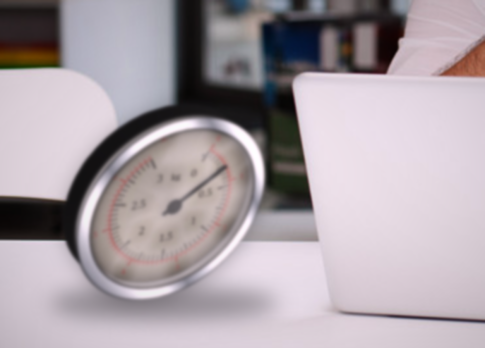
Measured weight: 0.25 kg
